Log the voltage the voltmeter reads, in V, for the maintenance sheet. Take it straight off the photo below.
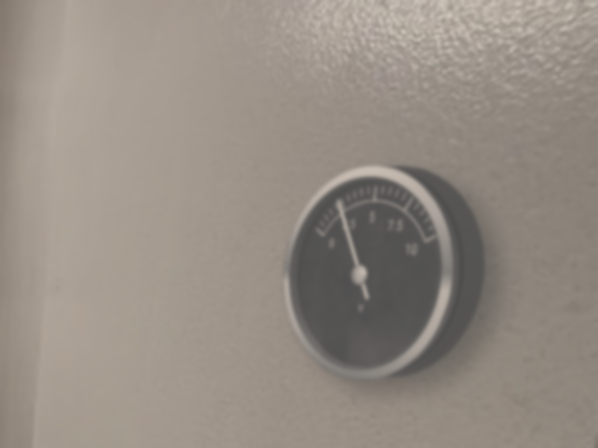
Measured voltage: 2.5 V
